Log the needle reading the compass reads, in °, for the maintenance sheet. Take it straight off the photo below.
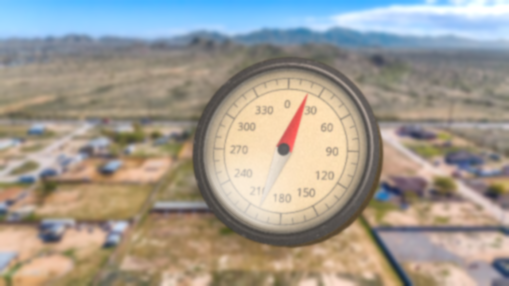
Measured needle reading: 20 °
